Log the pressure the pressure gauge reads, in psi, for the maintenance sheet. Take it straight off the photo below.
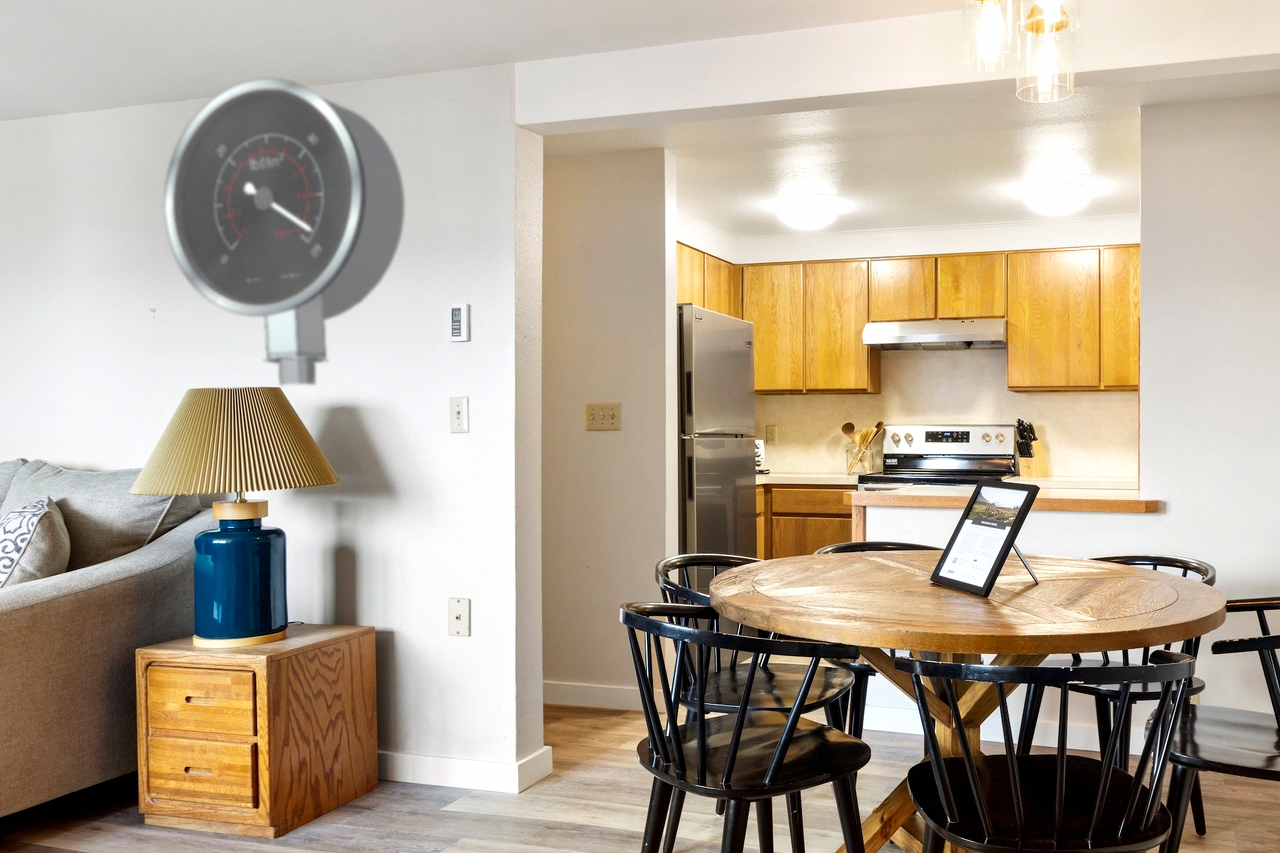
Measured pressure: 57.5 psi
